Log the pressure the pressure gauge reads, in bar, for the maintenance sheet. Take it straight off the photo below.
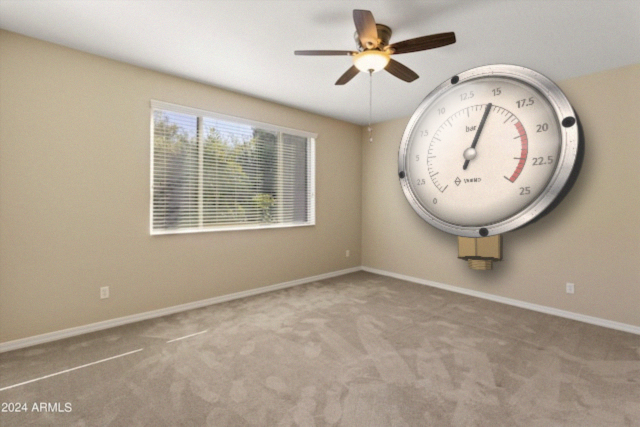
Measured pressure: 15 bar
